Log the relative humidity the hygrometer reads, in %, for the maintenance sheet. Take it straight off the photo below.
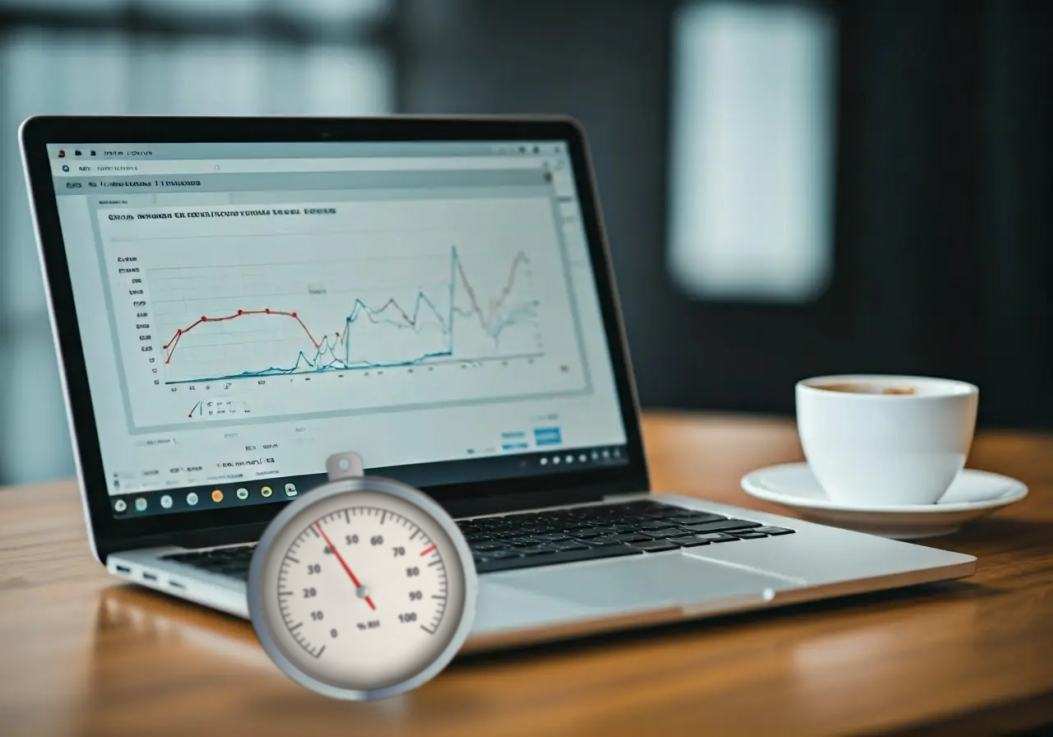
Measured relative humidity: 42 %
